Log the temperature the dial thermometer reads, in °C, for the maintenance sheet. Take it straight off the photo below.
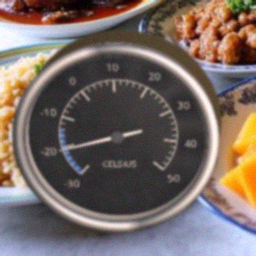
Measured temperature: -20 °C
